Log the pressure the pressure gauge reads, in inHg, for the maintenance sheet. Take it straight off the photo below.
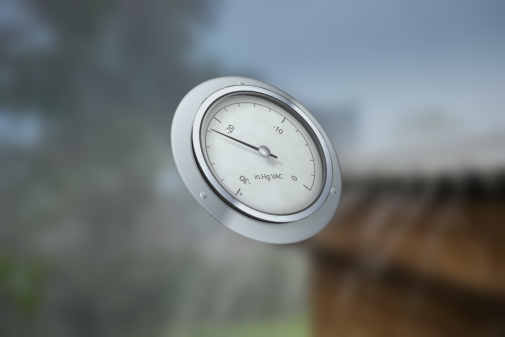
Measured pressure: -22 inHg
